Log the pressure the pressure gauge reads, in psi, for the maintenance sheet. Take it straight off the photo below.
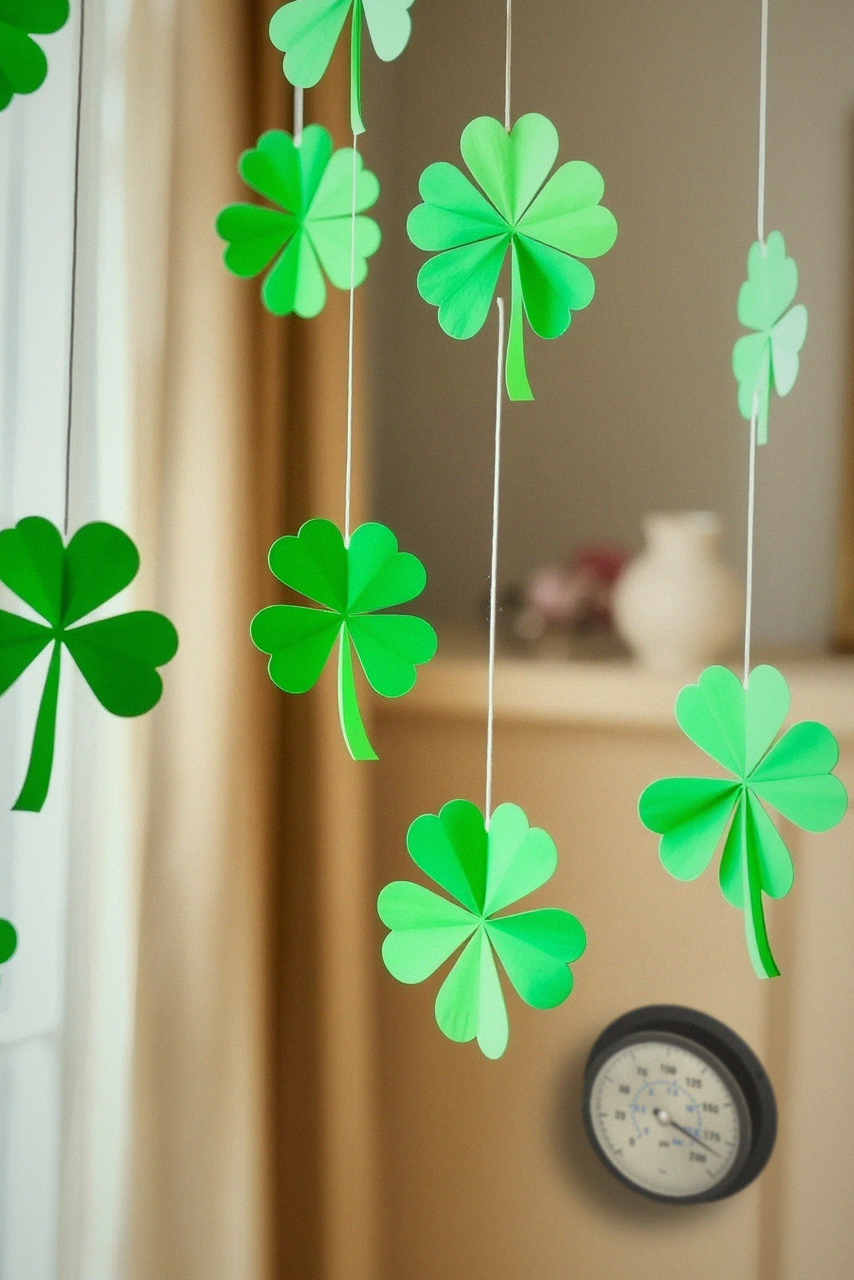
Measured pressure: 185 psi
